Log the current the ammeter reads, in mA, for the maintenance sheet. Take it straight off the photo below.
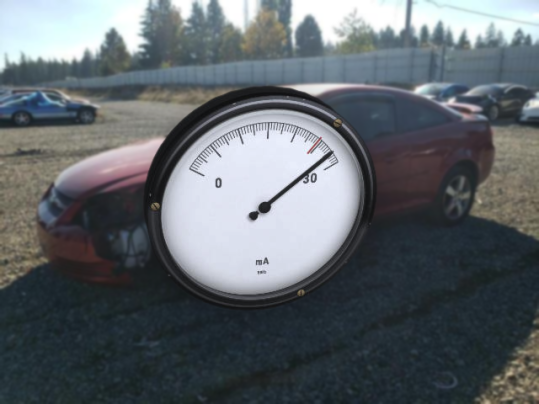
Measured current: 27.5 mA
